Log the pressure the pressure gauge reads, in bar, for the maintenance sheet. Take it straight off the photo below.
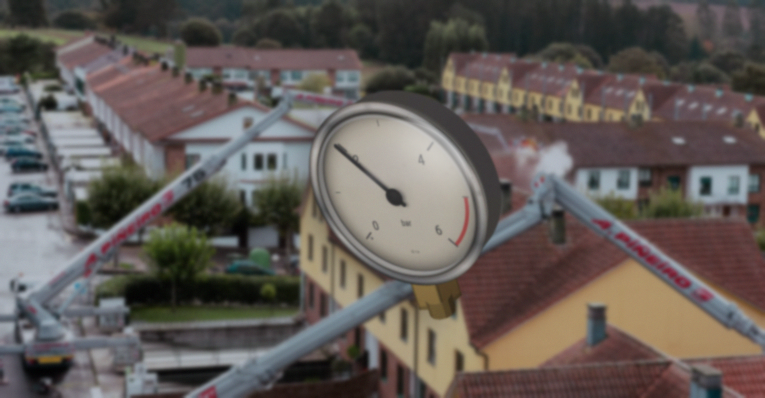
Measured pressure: 2 bar
